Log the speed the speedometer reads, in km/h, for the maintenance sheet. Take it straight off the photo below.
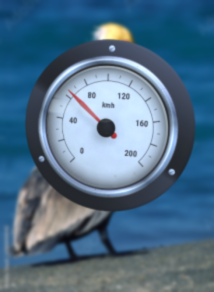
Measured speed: 65 km/h
